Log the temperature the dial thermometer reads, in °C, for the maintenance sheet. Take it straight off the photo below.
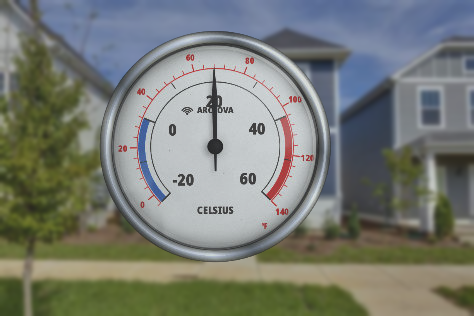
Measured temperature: 20 °C
